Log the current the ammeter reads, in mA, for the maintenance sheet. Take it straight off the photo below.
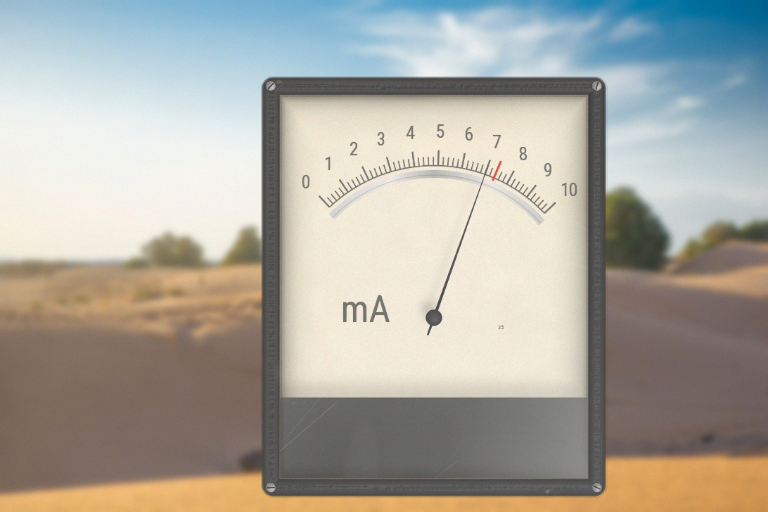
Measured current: 7 mA
